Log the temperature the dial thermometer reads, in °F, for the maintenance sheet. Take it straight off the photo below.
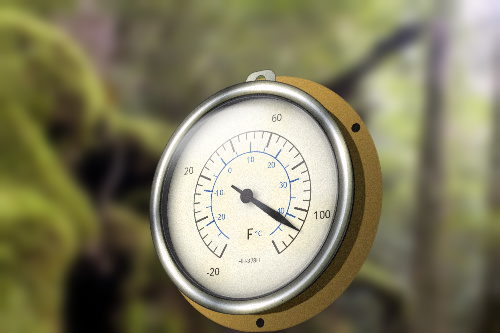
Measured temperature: 108 °F
